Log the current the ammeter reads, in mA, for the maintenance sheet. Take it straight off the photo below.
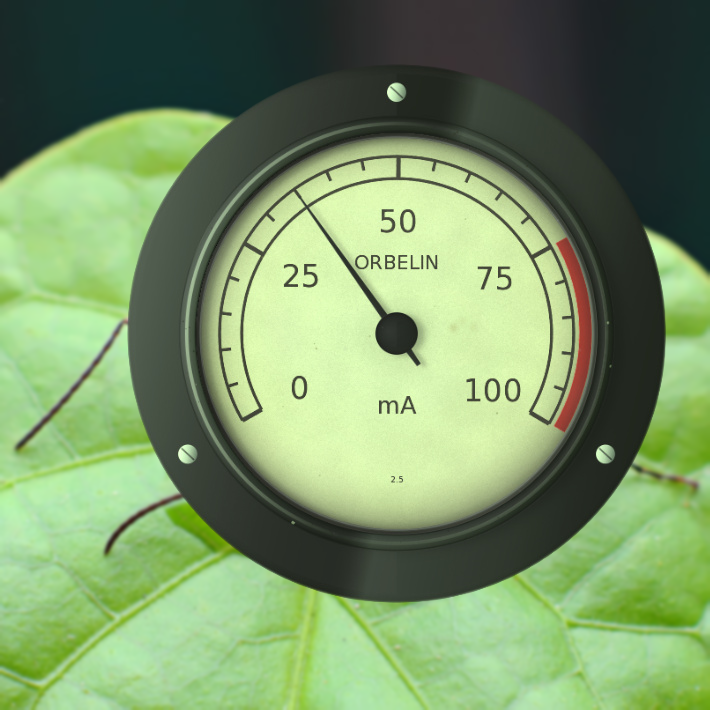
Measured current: 35 mA
